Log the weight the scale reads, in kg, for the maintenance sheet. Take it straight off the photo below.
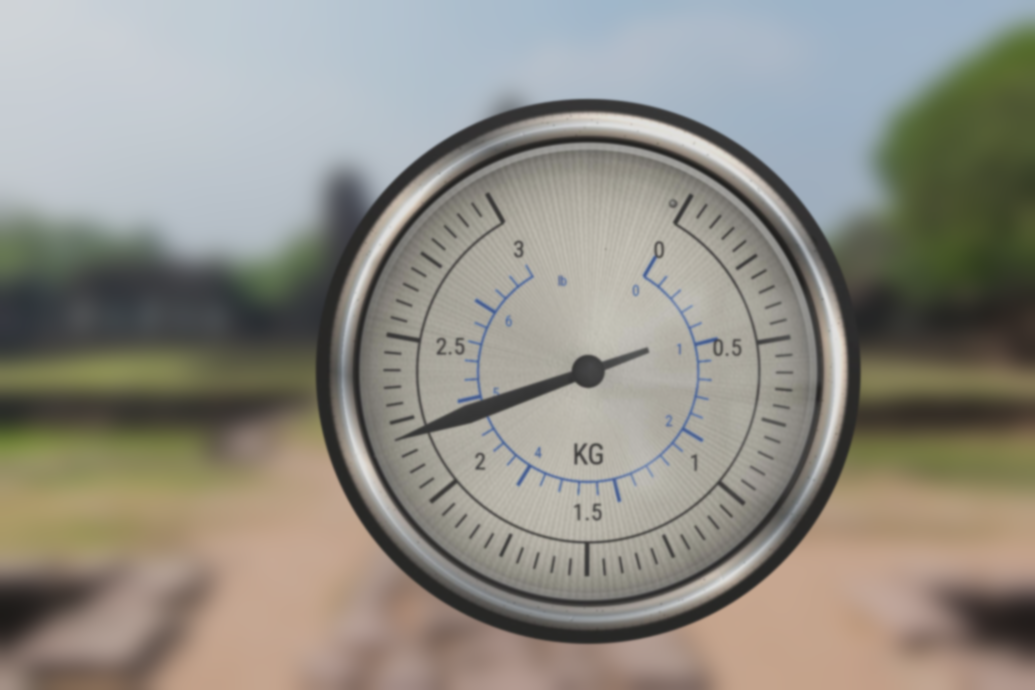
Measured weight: 2.2 kg
